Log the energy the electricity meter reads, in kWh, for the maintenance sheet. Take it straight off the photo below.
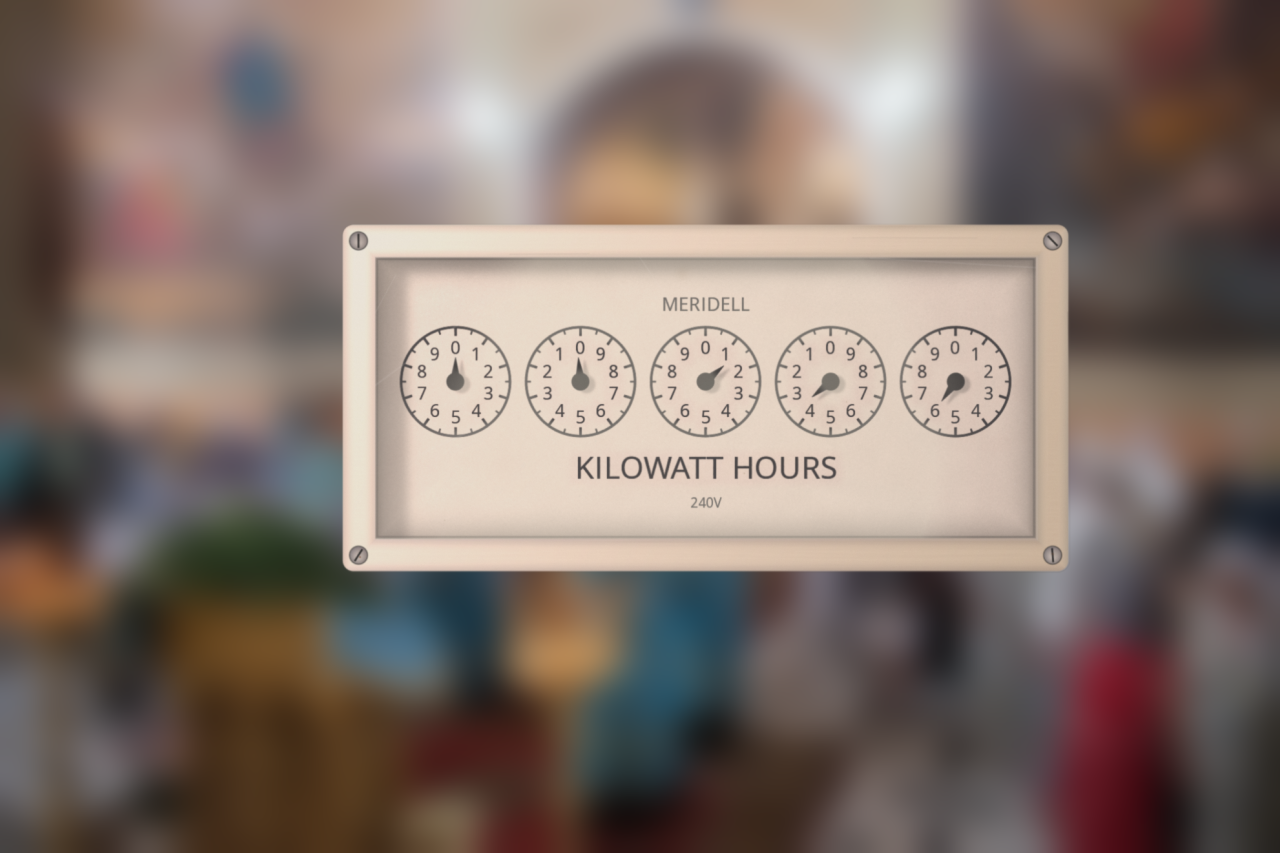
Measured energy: 136 kWh
